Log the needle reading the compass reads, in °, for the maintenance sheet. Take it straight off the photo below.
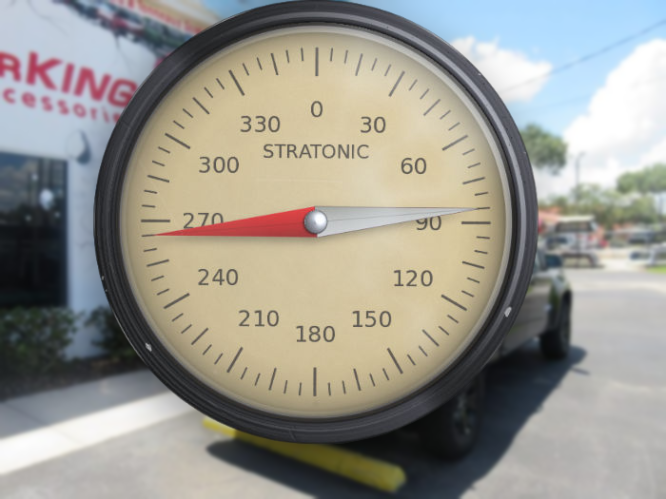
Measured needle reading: 265 °
